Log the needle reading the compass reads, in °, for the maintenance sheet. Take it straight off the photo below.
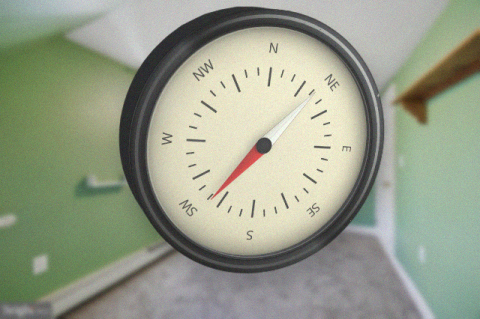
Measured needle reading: 220 °
